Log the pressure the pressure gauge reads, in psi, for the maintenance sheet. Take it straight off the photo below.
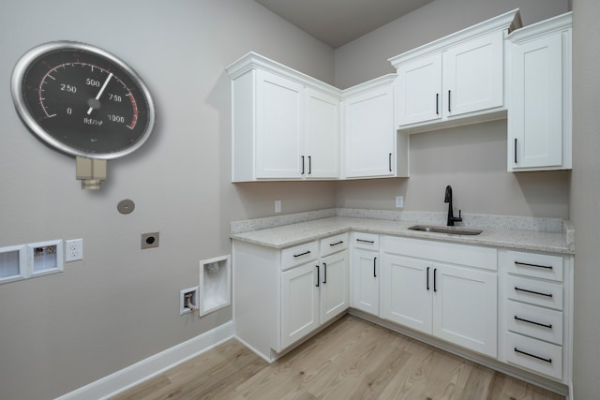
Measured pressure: 600 psi
